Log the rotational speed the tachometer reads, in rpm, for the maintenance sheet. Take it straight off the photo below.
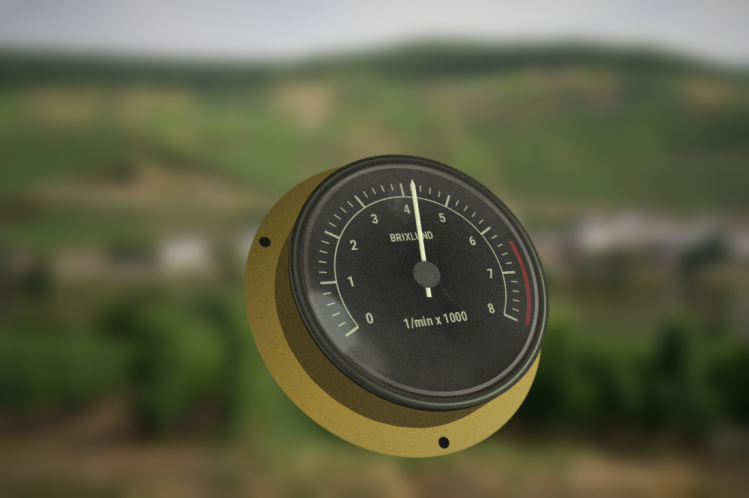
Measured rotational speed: 4200 rpm
